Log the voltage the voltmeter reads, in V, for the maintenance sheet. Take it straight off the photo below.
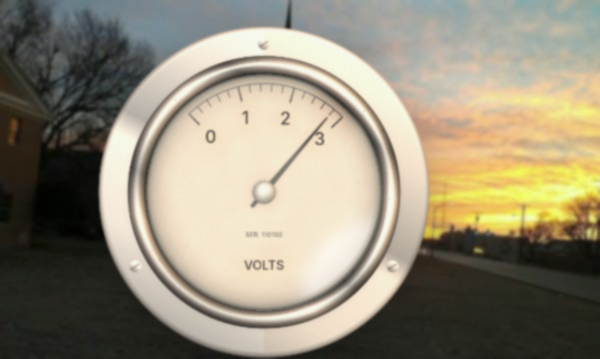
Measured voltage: 2.8 V
